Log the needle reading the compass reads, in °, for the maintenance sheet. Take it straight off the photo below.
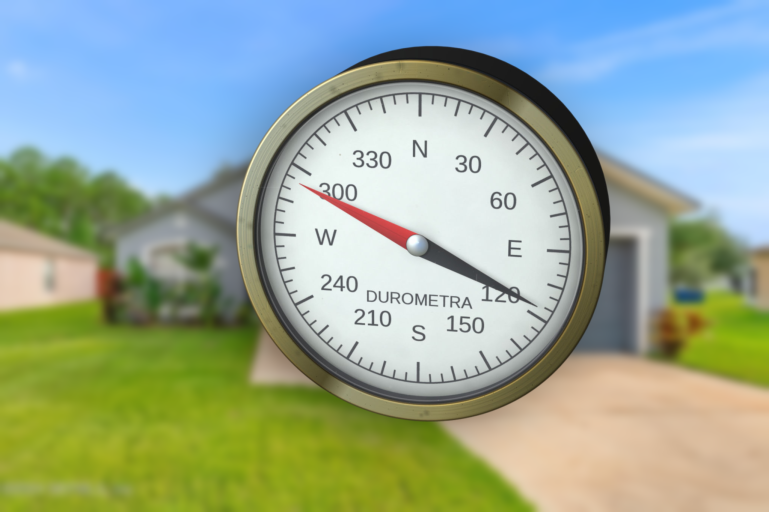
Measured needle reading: 295 °
